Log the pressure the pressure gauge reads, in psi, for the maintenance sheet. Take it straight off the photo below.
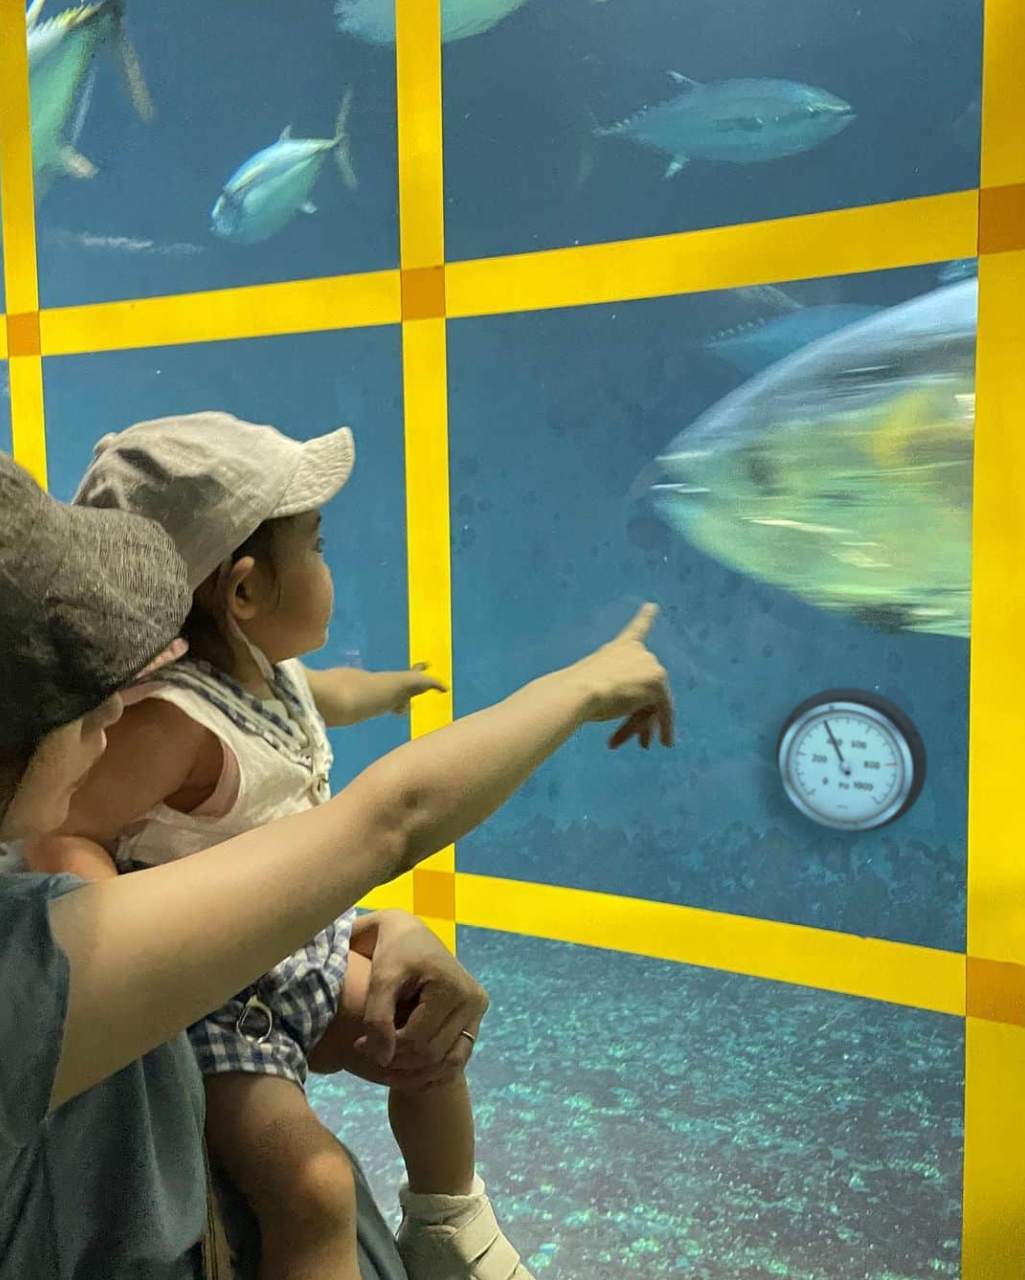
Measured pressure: 400 psi
